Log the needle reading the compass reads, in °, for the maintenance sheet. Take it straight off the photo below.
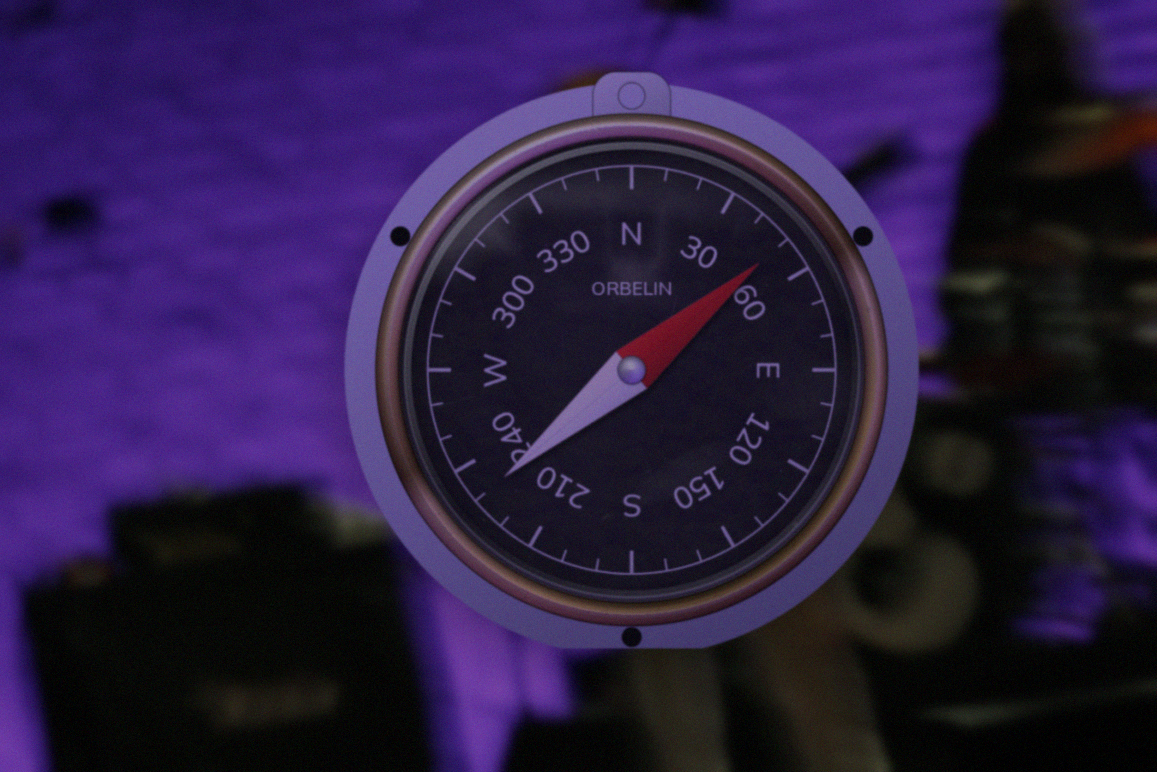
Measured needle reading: 50 °
